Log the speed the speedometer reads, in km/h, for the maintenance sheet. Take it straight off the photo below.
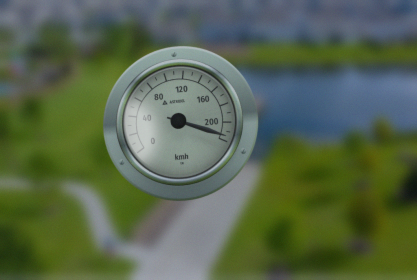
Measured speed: 215 km/h
